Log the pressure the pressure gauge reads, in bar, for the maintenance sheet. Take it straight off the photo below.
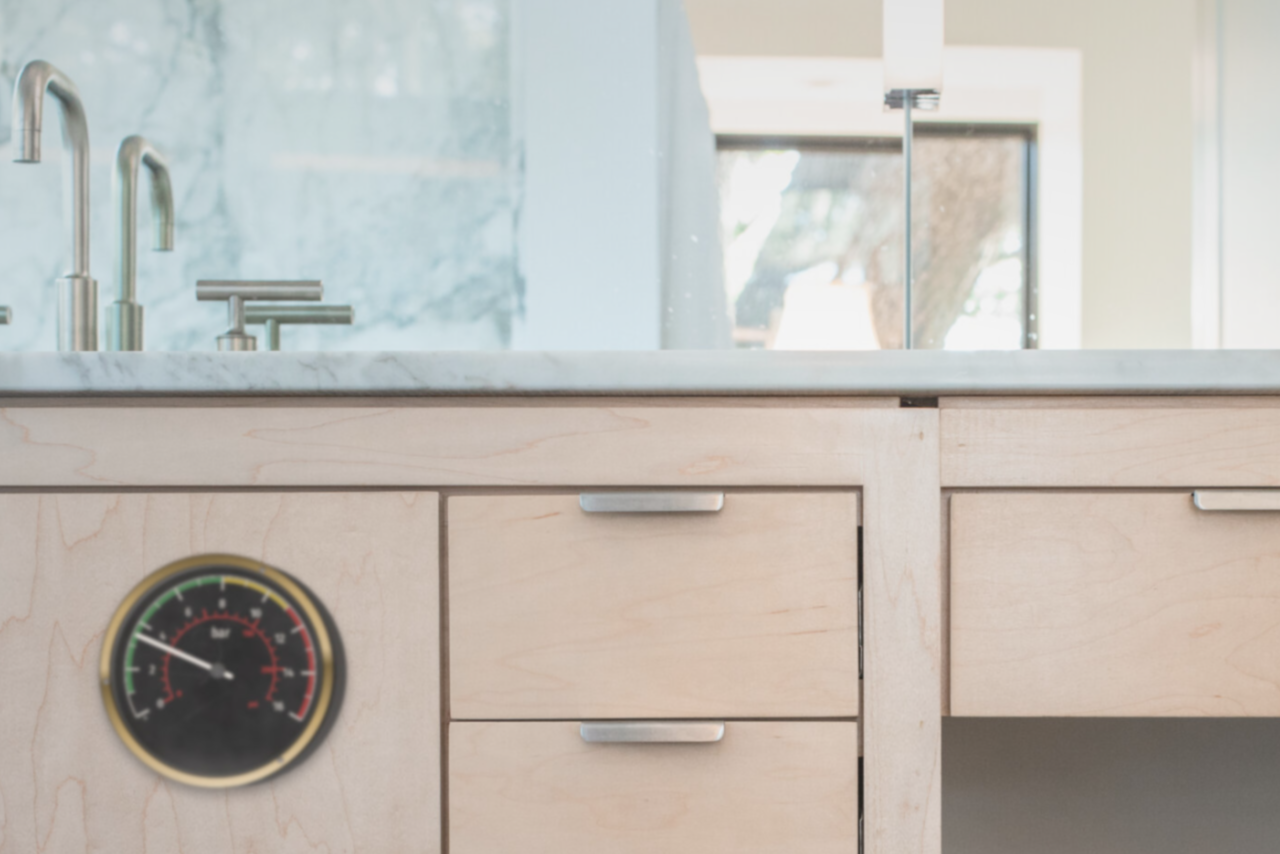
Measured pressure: 3.5 bar
